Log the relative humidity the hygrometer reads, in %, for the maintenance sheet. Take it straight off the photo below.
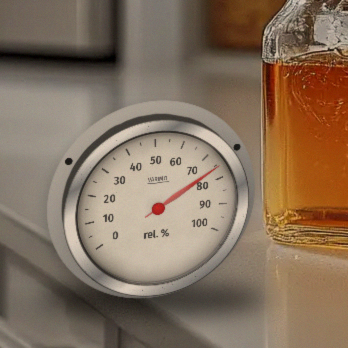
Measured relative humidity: 75 %
